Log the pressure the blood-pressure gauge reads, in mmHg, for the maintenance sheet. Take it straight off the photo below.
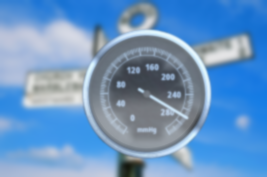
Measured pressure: 270 mmHg
